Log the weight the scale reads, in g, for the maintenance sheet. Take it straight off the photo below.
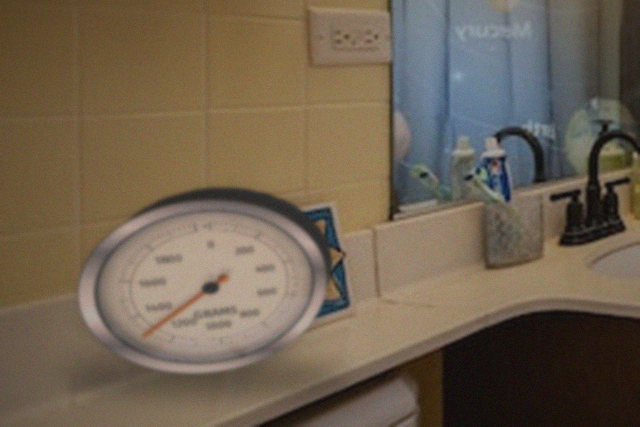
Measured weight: 1300 g
